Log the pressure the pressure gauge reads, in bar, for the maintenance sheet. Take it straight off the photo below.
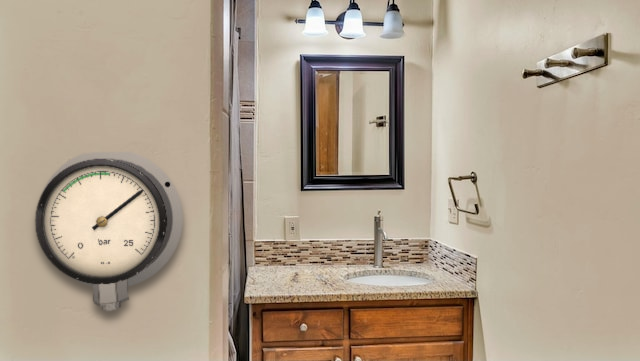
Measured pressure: 17.5 bar
